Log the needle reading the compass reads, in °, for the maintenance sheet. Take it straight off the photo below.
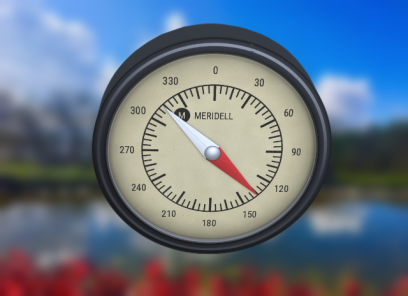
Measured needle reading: 135 °
